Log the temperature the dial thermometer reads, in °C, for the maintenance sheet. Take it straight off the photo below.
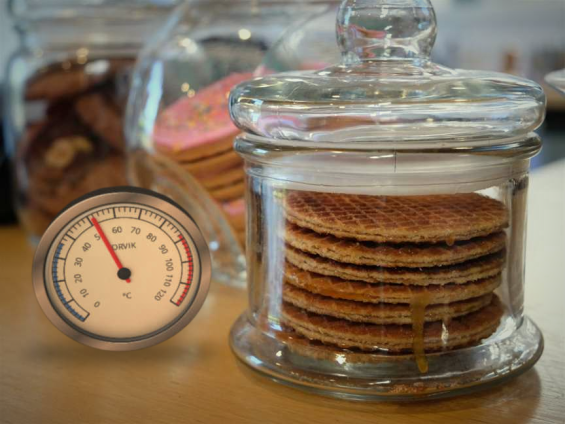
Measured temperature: 52 °C
